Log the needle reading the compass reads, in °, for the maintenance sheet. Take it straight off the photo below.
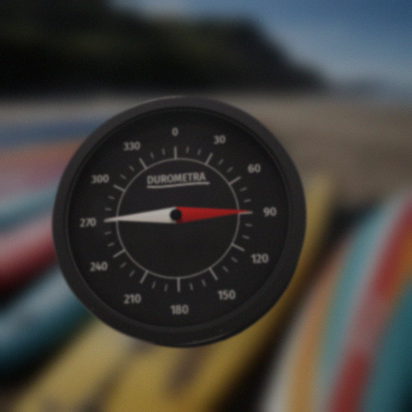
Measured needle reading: 90 °
